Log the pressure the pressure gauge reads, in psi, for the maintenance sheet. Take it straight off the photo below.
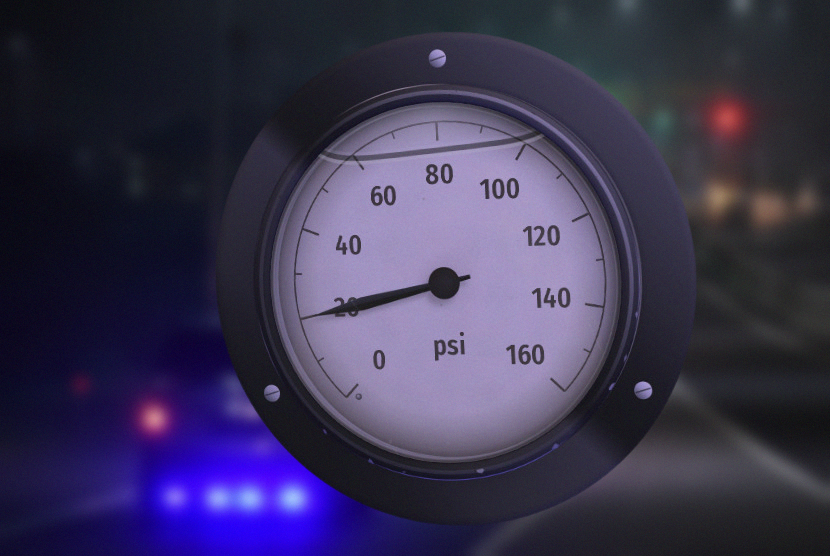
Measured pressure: 20 psi
